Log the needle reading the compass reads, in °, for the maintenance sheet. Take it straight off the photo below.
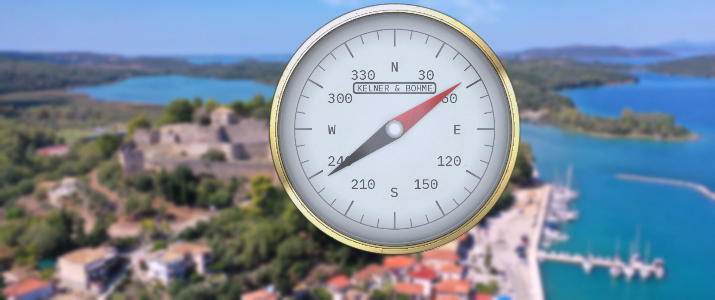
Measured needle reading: 55 °
